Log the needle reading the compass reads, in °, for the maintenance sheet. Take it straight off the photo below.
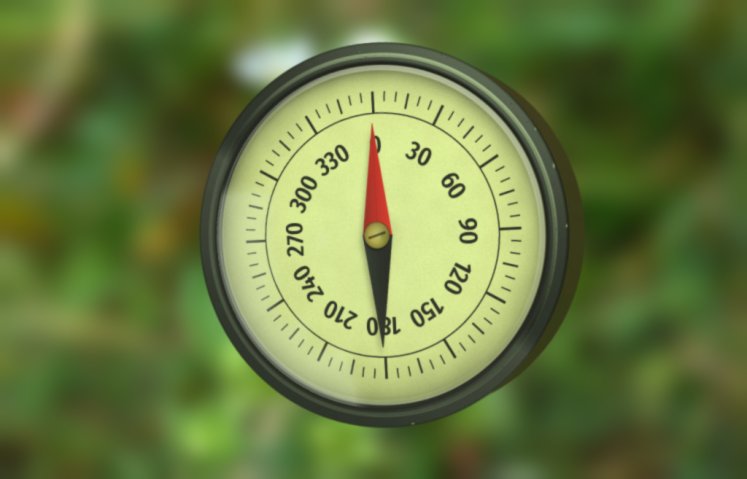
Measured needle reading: 0 °
